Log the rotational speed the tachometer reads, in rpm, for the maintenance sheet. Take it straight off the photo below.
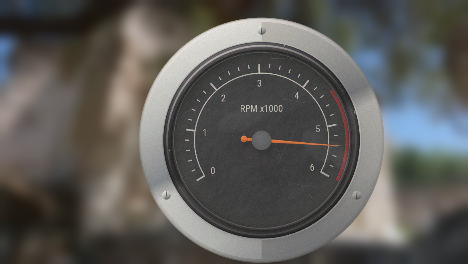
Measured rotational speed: 5400 rpm
